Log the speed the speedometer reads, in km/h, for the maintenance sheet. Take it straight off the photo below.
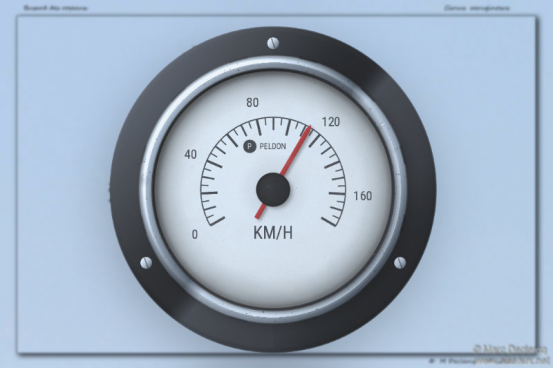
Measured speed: 112.5 km/h
